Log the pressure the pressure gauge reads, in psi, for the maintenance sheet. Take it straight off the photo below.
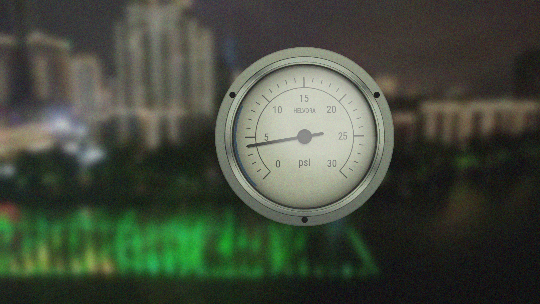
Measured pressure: 4 psi
